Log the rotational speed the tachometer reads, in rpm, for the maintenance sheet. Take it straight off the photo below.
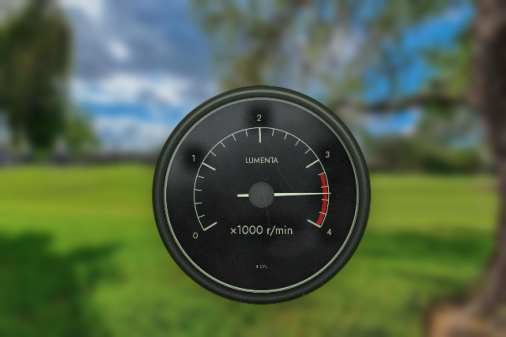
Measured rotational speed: 3500 rpm
